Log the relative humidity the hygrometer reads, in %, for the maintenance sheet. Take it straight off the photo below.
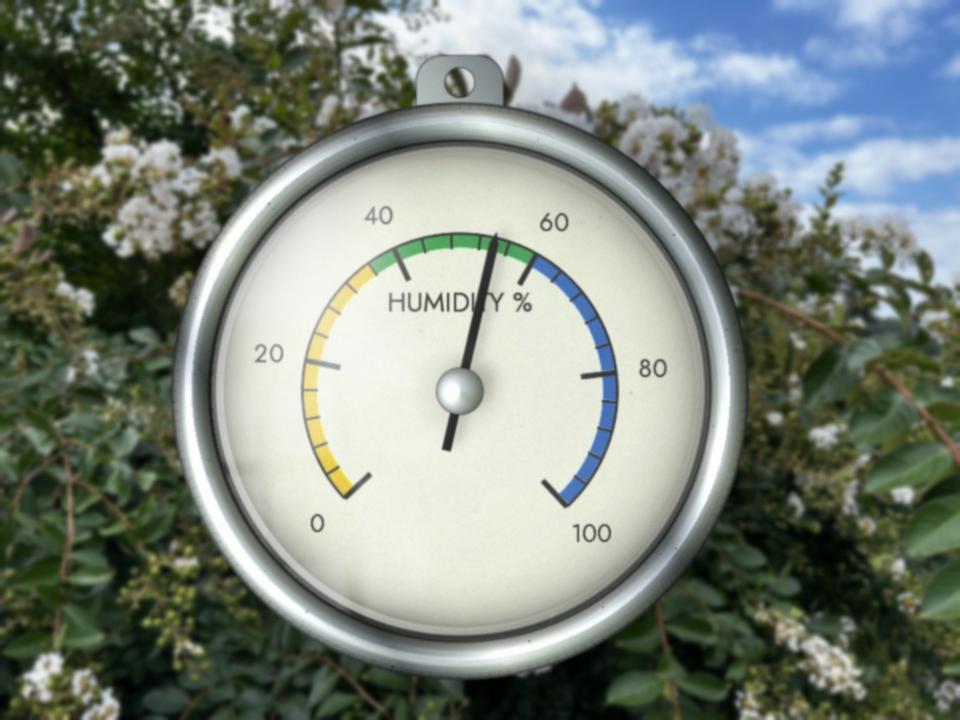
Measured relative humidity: 54 %
